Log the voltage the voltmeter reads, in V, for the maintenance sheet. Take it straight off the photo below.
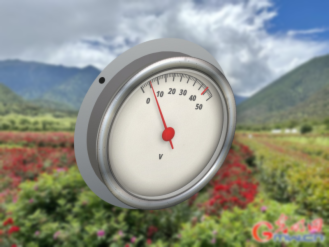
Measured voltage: 5 V
